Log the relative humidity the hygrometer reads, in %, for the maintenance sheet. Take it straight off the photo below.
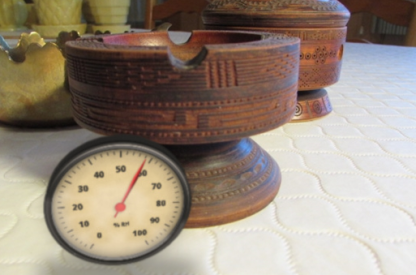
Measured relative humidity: 58 %
